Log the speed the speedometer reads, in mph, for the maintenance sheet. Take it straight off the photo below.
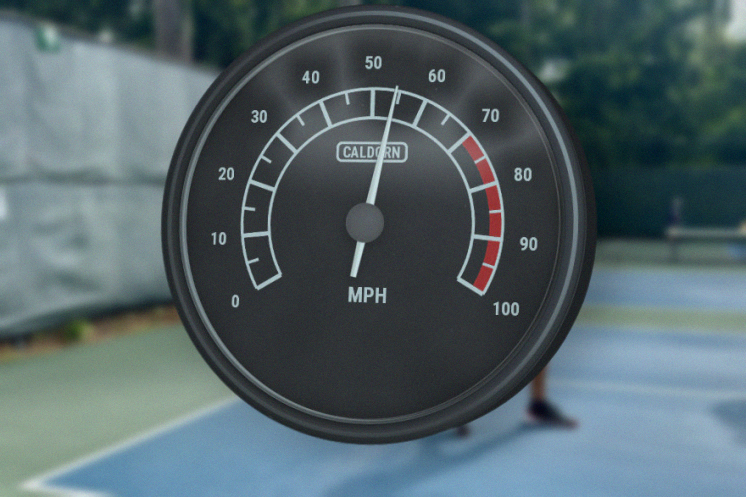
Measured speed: 55 mph
